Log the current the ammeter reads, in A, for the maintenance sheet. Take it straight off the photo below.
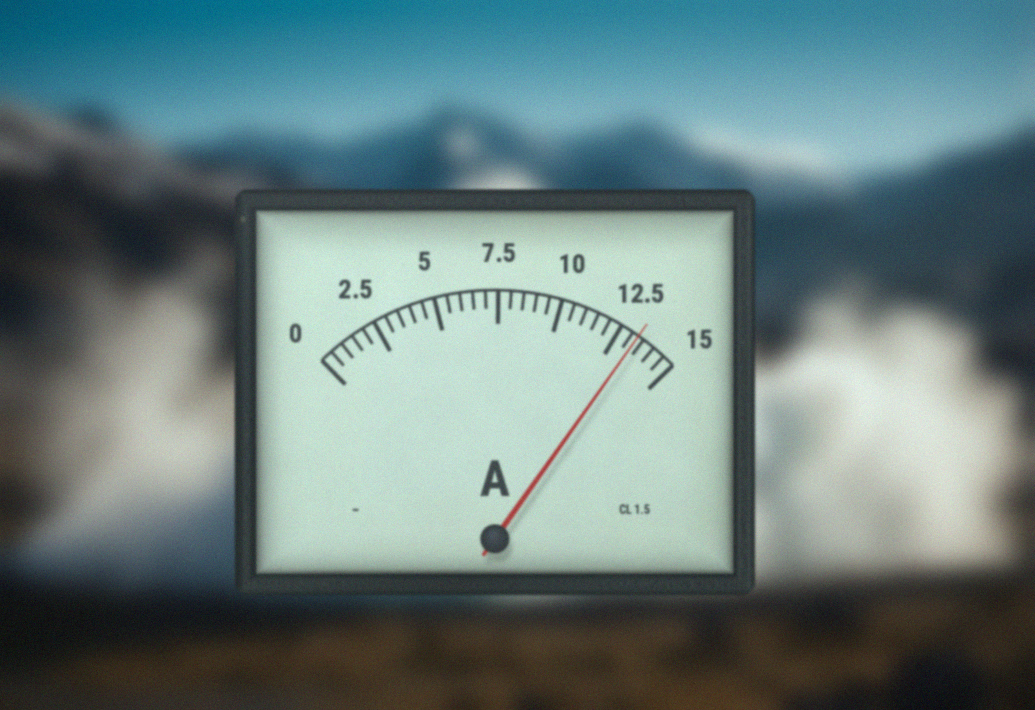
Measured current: 13.25 A
